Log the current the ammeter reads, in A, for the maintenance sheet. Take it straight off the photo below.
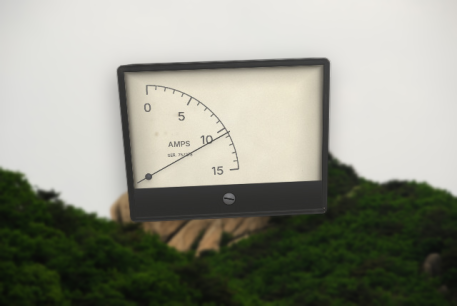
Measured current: 10.5 A
